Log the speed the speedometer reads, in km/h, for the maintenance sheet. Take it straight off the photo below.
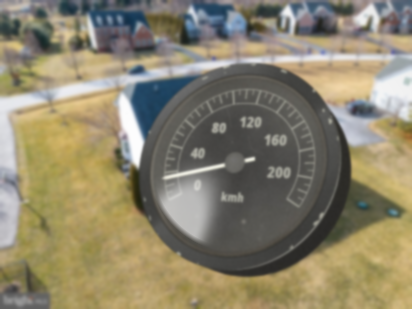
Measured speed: 15 km/h
